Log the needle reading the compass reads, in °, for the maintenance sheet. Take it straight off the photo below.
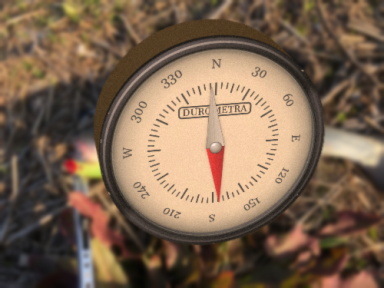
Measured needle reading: 175 °
